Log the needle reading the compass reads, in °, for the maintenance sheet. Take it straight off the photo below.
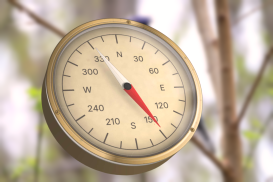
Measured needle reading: 150 °
